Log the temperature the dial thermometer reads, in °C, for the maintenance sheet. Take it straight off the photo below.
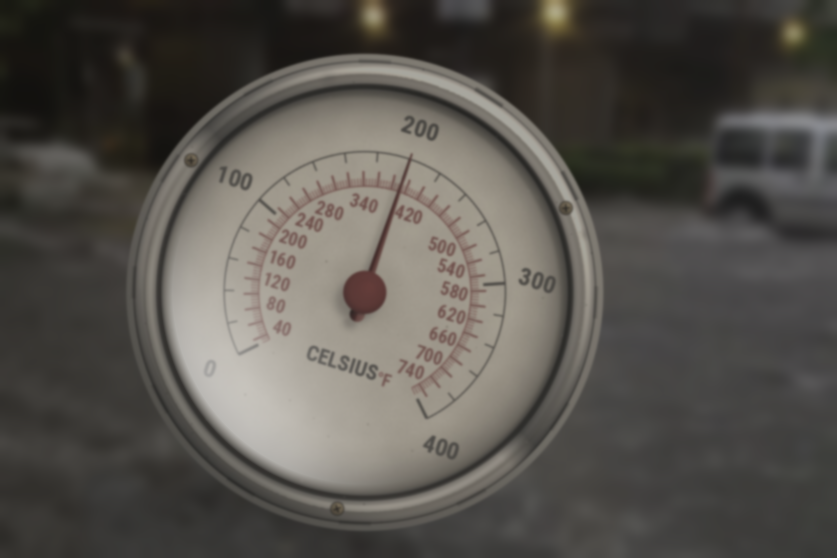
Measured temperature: 200 °C
